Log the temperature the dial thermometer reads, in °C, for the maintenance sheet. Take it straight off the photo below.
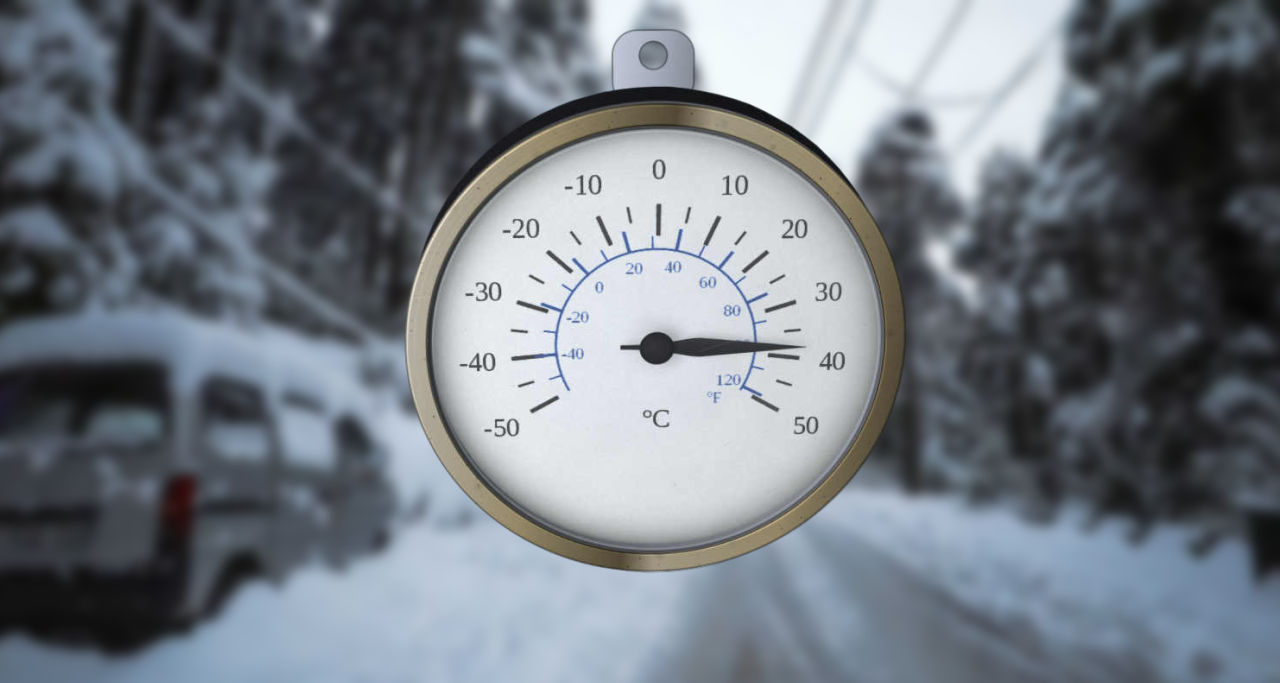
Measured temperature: 37.5 °C
